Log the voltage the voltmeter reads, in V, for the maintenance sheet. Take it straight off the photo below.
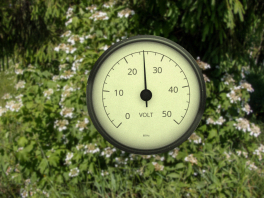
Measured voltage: 25 V
